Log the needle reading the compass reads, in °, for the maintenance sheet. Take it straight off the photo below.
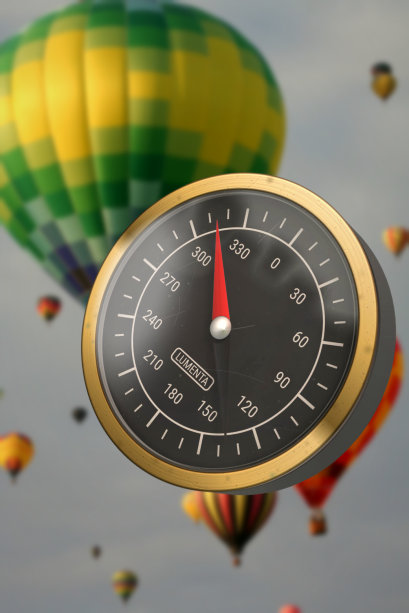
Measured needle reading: 315 °
